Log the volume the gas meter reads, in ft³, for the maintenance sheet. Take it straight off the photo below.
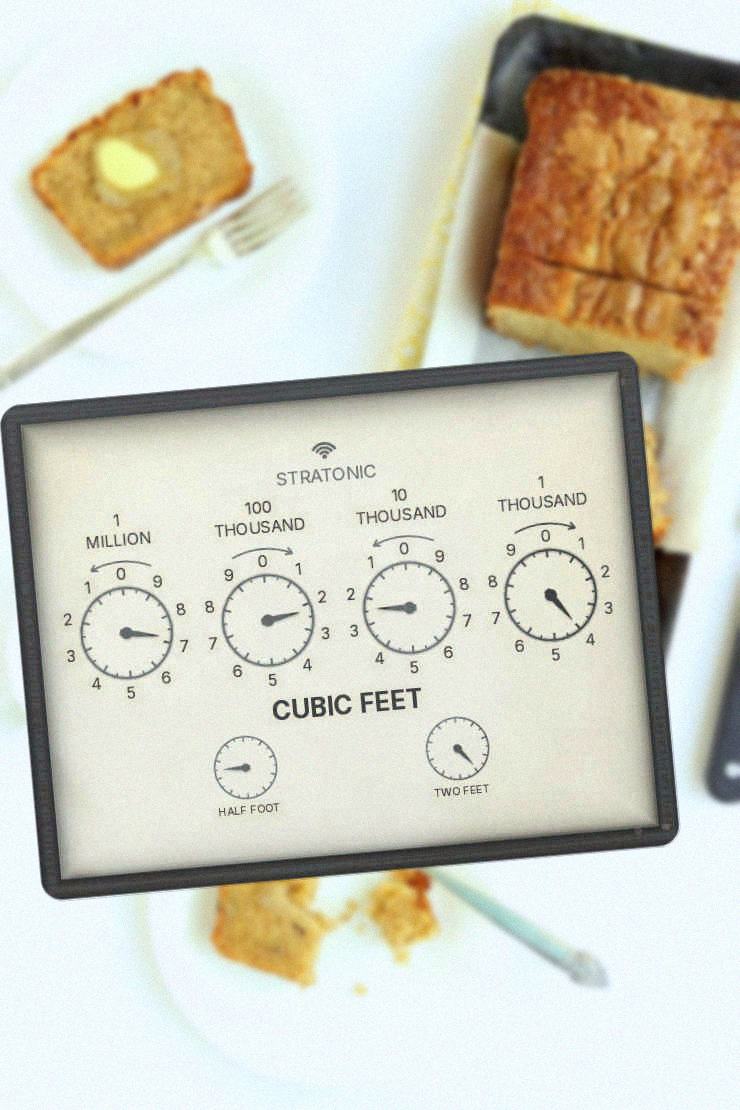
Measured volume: 722400 ft³
